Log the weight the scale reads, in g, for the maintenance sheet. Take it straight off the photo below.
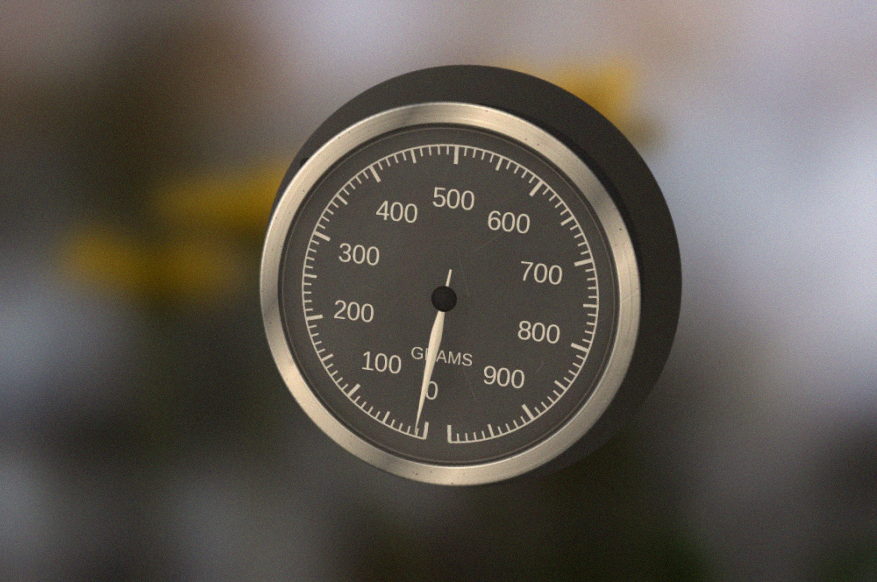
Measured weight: 10 g
